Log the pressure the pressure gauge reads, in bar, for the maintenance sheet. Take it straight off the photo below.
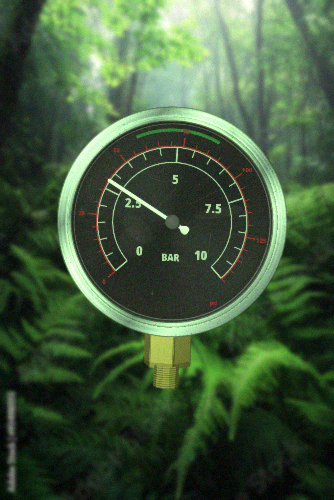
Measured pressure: 2.75 bar
